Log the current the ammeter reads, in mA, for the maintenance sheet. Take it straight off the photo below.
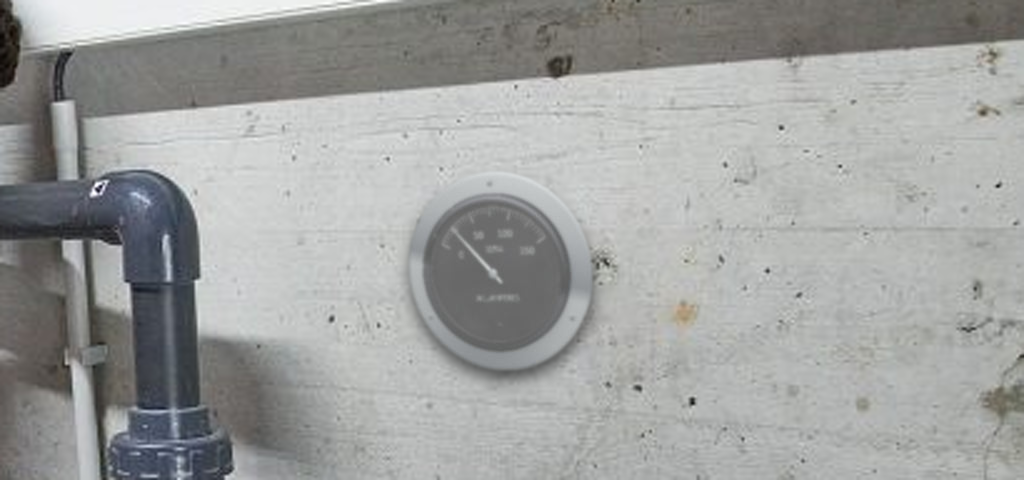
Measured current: 25 mA
